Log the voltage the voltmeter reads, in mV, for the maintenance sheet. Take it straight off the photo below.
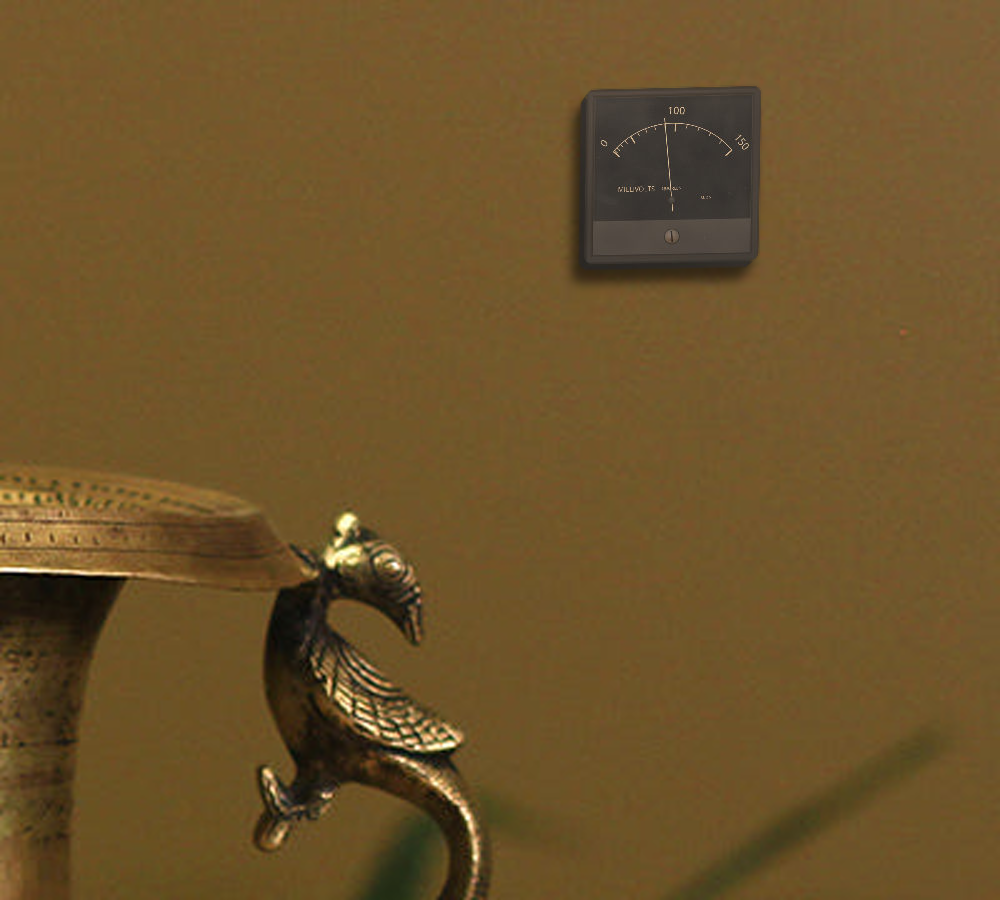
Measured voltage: 90 mV
